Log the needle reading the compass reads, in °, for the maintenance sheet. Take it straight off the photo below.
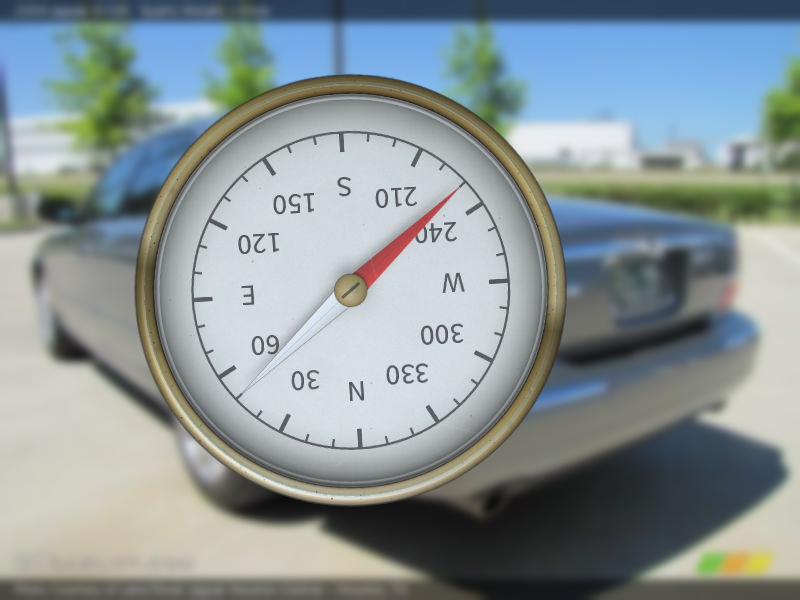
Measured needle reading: 230 °
